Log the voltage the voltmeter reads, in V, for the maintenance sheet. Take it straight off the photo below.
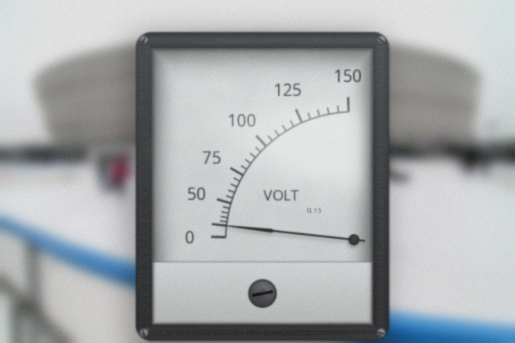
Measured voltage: 25 V
